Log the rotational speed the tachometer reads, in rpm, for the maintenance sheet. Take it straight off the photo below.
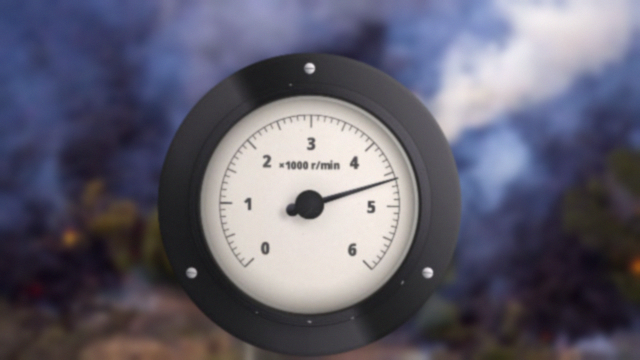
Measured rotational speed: 4600 rpm
